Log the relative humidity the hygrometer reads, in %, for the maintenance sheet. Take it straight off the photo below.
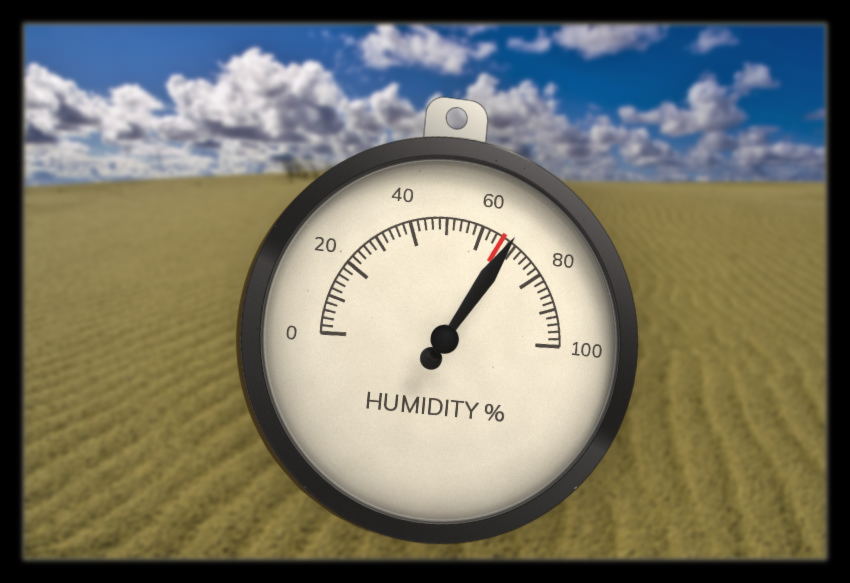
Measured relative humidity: 68 %
